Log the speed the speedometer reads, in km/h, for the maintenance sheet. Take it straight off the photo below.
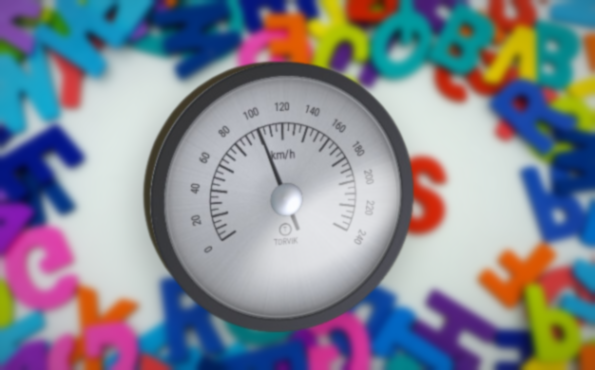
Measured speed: 100 km/h
